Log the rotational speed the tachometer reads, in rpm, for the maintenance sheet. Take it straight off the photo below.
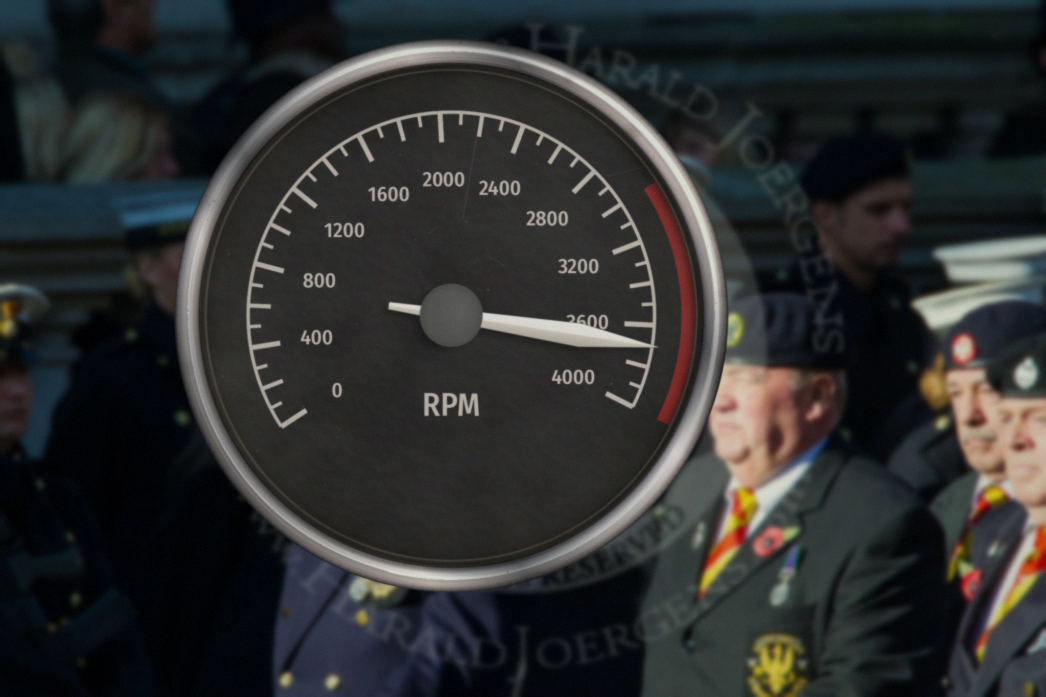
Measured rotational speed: 3700 rpm
